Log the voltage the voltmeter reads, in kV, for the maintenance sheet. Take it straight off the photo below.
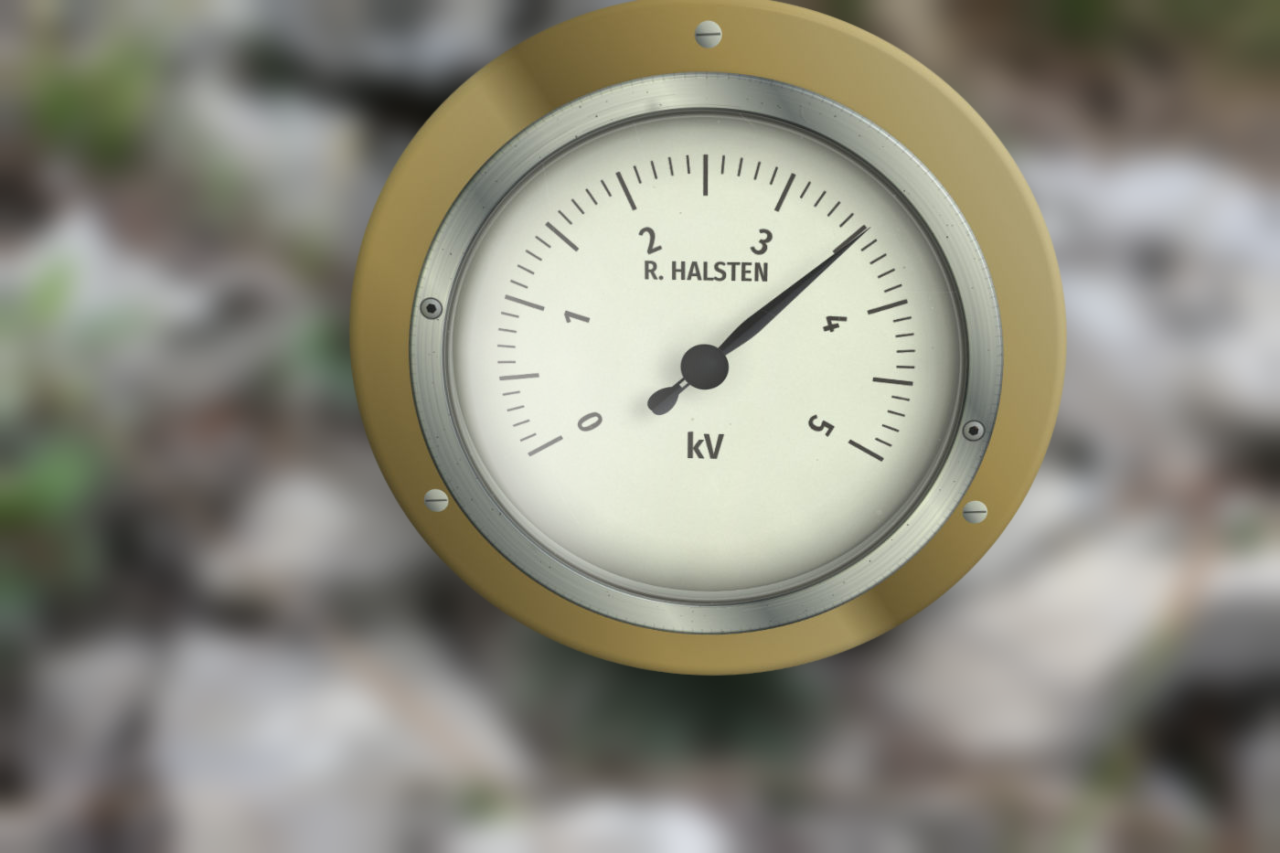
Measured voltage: 3.5 kV
